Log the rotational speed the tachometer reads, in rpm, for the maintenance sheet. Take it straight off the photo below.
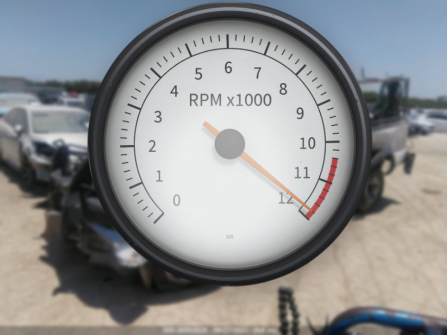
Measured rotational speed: 11800 rpm
